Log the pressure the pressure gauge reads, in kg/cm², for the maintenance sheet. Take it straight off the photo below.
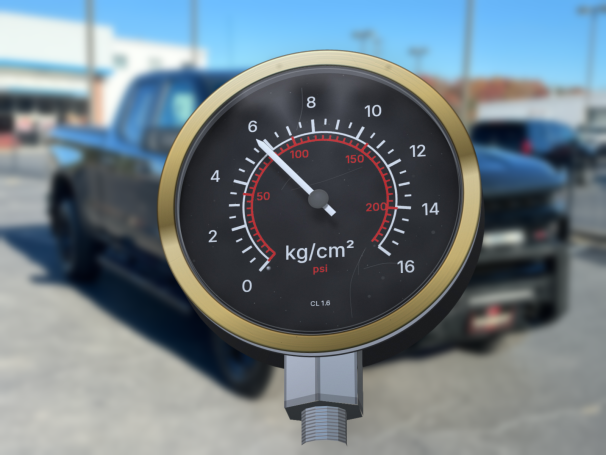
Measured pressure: 5.75 kg/cm²
